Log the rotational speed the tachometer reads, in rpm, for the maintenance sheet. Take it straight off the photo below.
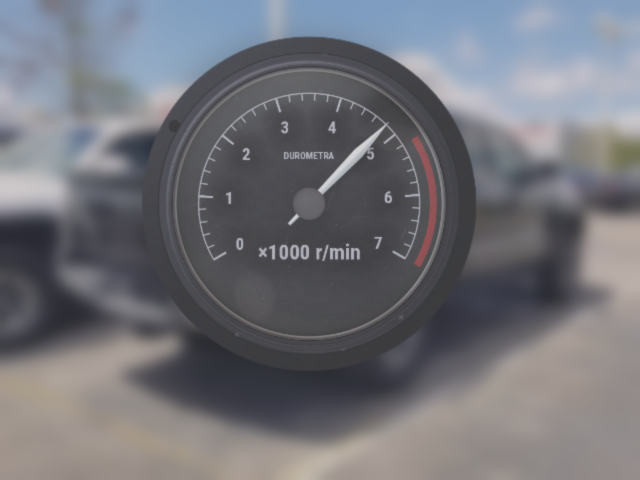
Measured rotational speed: 4800 rpm
